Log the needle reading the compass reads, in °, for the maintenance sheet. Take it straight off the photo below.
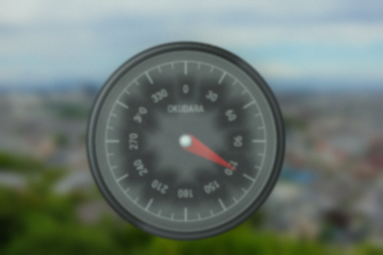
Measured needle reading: 120 °
